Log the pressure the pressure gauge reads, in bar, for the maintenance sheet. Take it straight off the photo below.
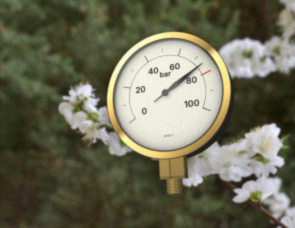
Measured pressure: 75 bar
